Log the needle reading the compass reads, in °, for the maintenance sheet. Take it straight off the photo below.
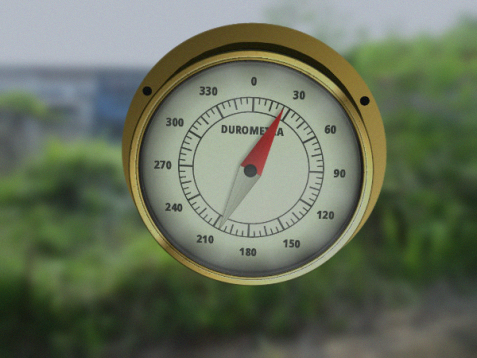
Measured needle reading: 25 °
